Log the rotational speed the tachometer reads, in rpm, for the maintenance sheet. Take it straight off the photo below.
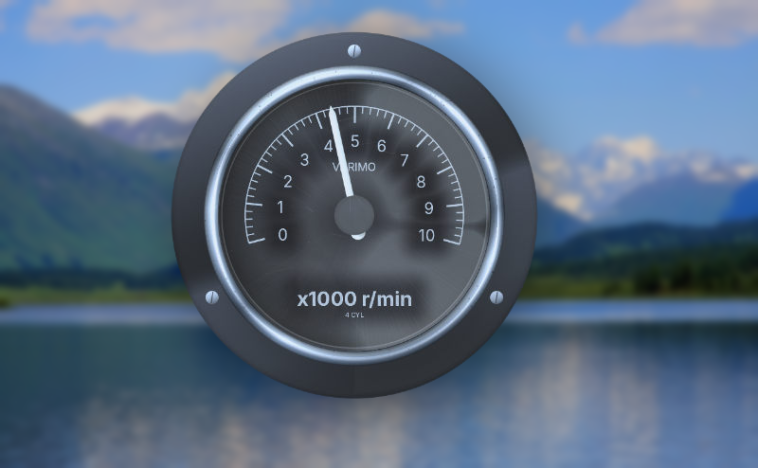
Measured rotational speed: 4400 rpm
